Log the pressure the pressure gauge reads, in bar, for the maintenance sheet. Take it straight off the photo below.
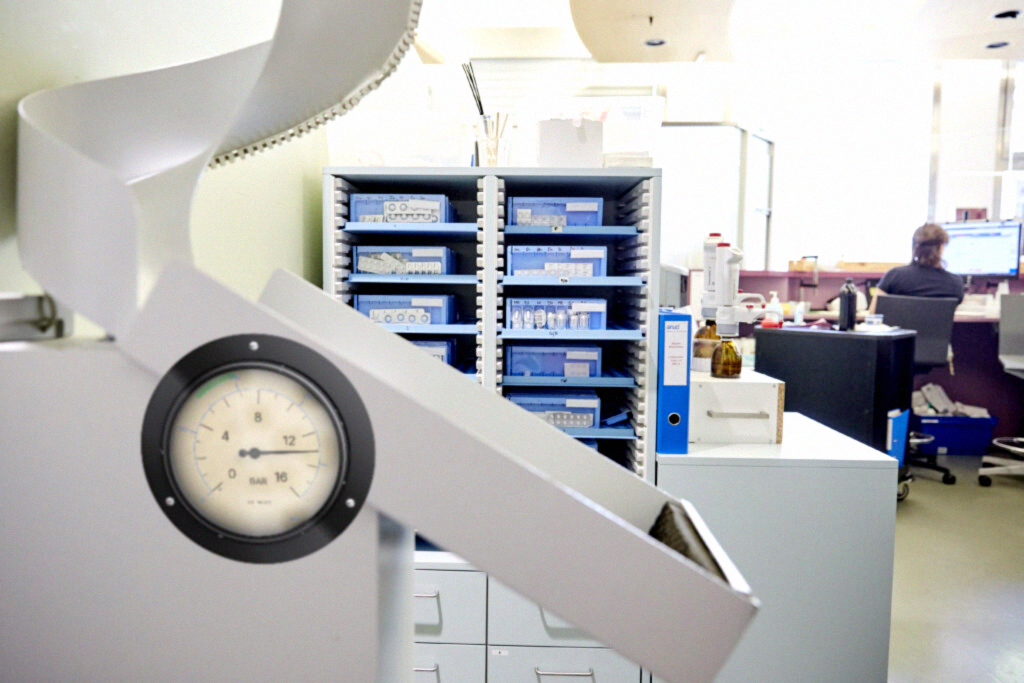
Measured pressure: 13 bar
